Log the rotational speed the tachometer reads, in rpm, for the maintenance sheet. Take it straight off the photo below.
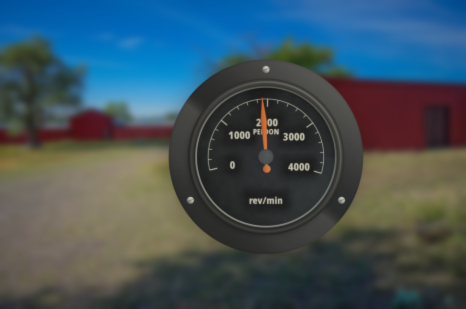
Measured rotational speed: 1900 rpm
